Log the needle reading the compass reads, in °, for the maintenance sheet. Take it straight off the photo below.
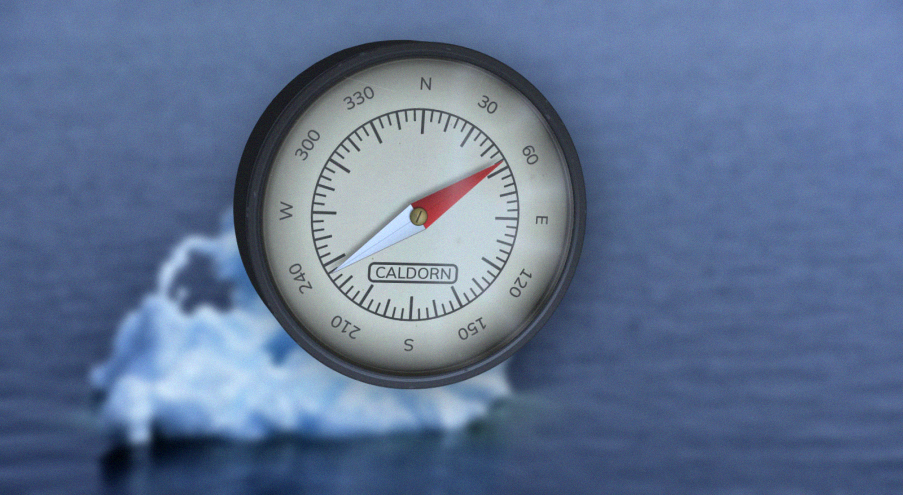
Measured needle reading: 55 °
